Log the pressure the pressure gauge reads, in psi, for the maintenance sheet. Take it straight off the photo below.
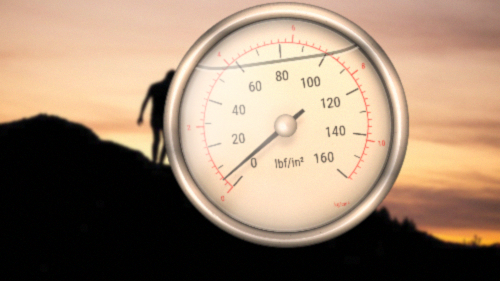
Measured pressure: 5 psi
